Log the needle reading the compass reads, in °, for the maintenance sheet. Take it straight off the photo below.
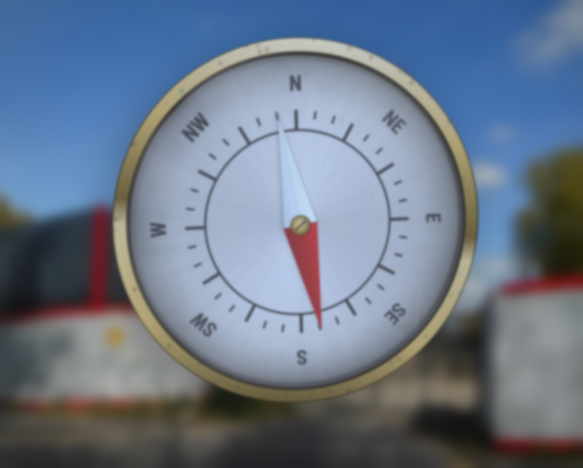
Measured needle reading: 170 °
